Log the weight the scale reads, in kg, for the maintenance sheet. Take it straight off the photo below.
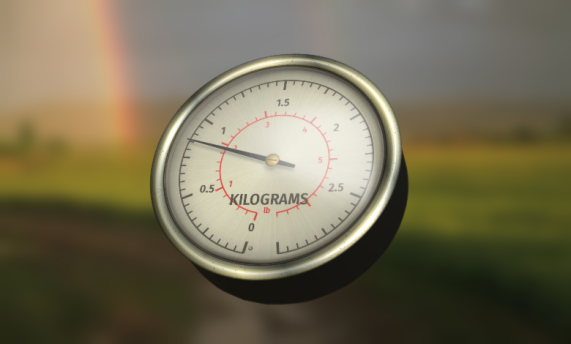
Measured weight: 0.85 kg
